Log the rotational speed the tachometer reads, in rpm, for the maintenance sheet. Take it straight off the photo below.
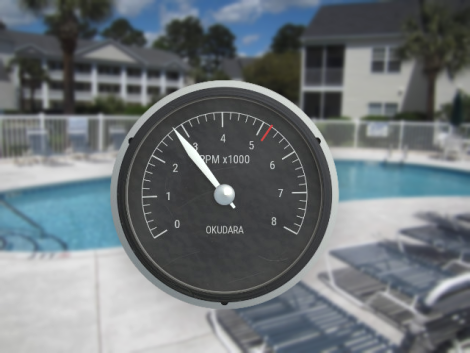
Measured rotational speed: 2800 rpm
